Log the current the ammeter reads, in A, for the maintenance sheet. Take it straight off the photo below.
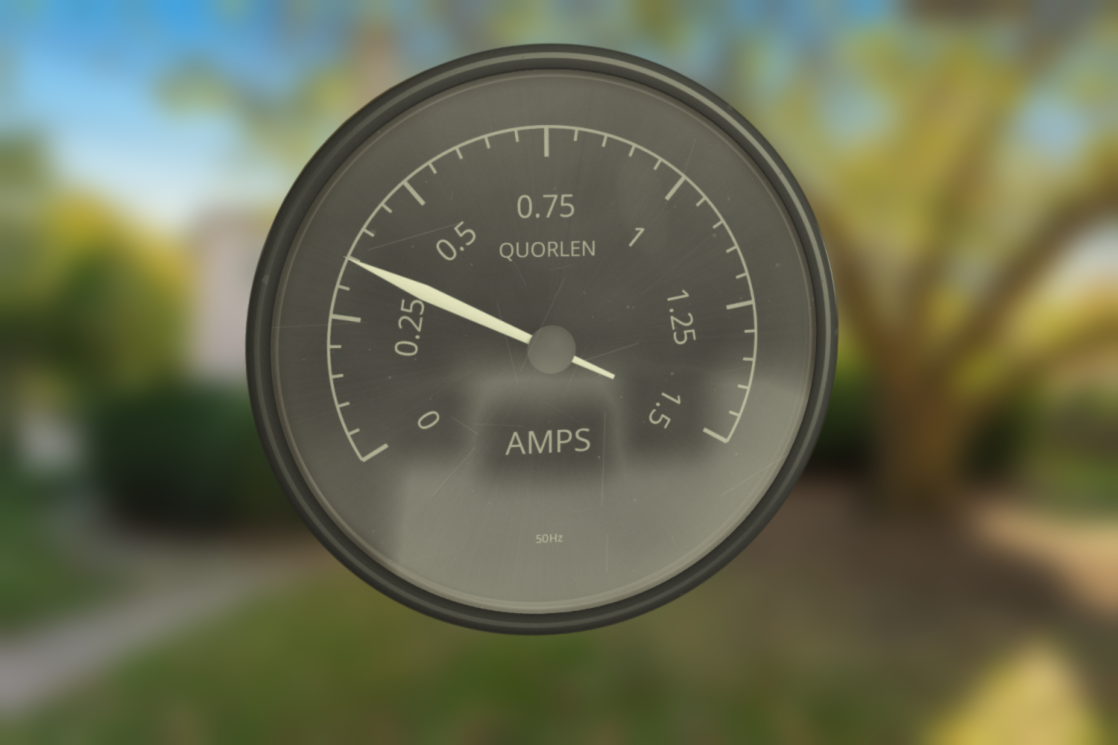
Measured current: 0.35 A
